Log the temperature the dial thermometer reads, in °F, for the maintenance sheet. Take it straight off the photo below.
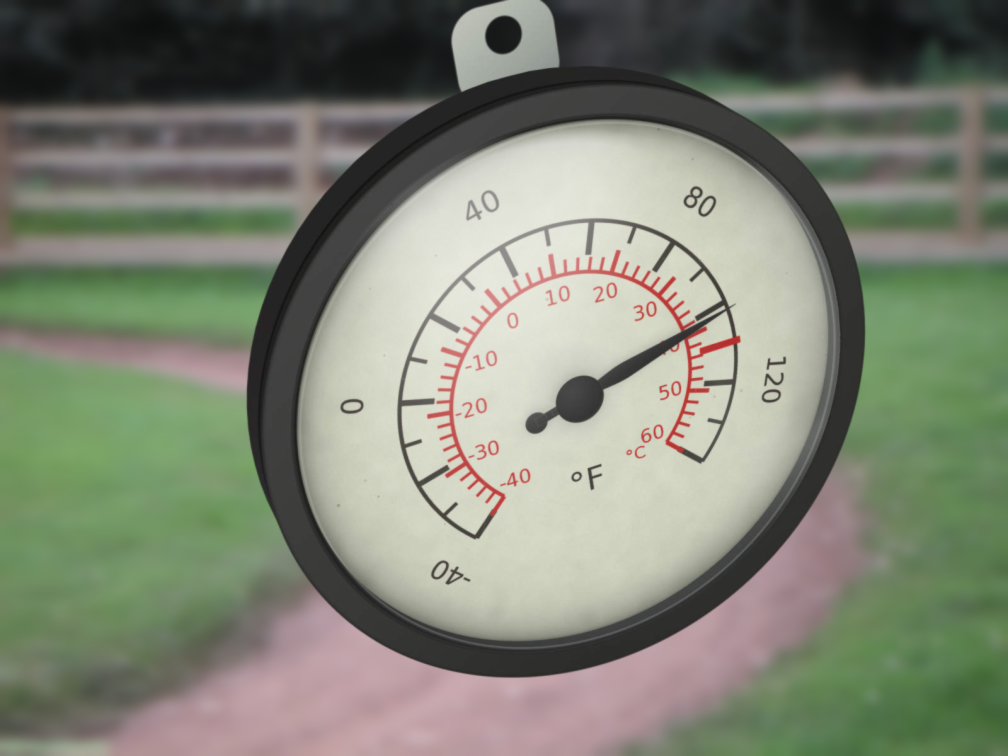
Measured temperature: 100 °F
